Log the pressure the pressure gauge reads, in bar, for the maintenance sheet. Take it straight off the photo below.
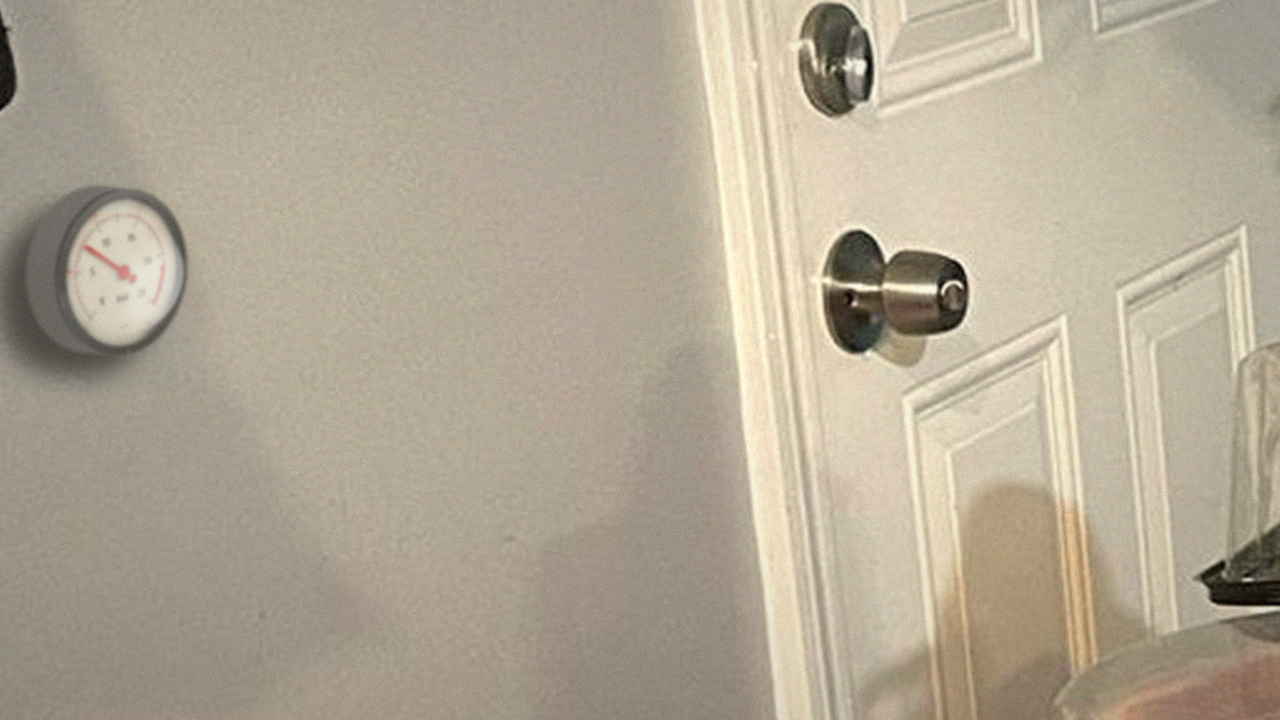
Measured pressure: 7.5 bar
